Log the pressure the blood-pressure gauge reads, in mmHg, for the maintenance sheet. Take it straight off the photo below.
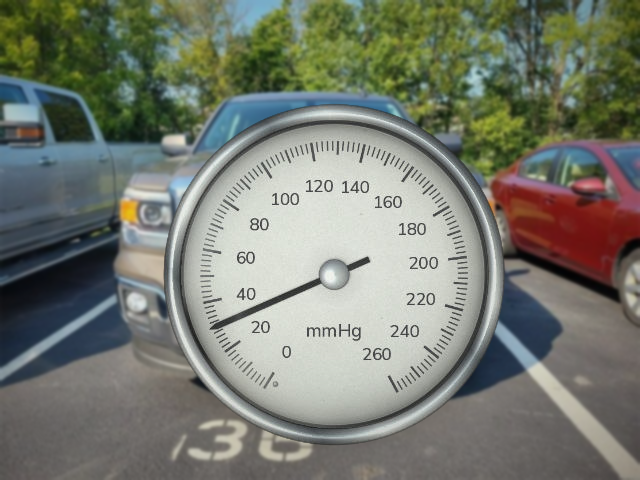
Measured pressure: 30 mmHg
